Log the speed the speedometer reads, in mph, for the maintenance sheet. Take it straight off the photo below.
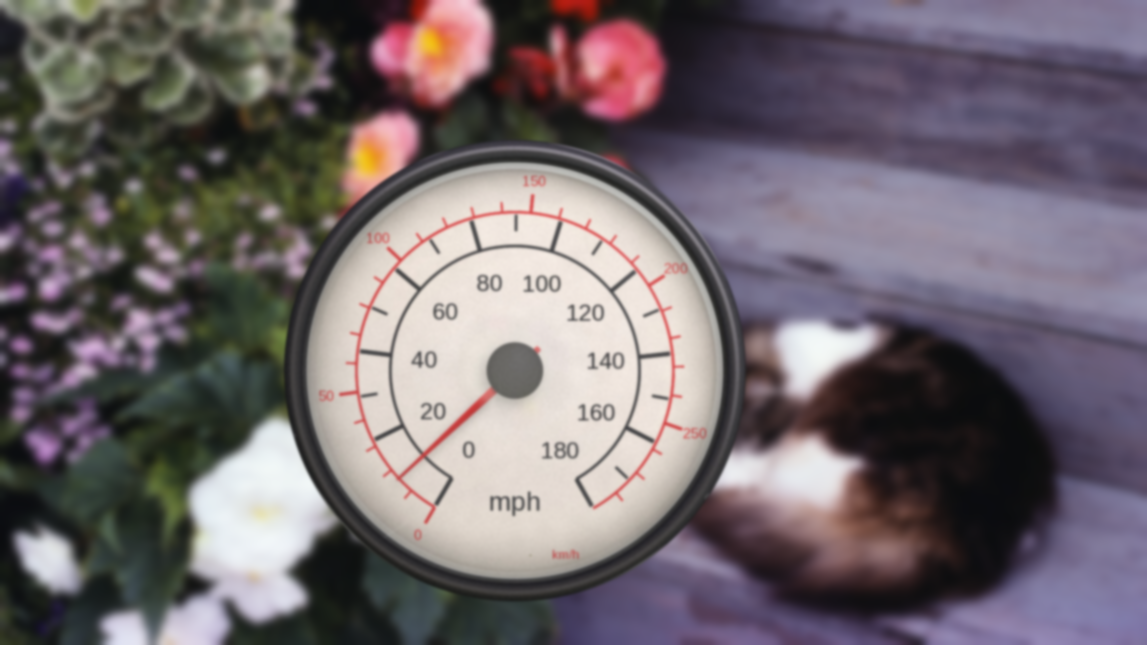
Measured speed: 10 mph
